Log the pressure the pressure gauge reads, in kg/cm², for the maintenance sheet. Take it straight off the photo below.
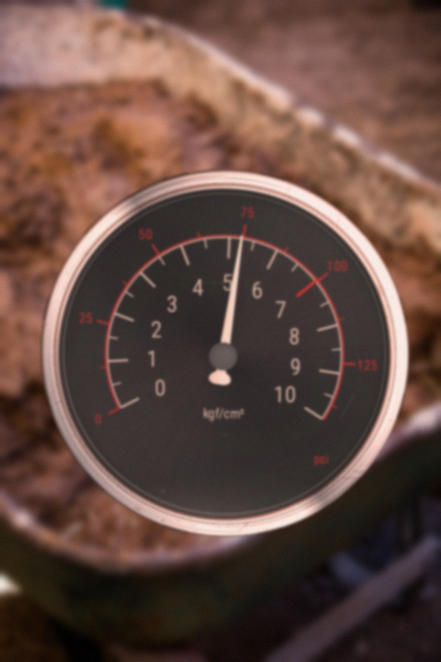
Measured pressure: 5.25 kg/cm²
